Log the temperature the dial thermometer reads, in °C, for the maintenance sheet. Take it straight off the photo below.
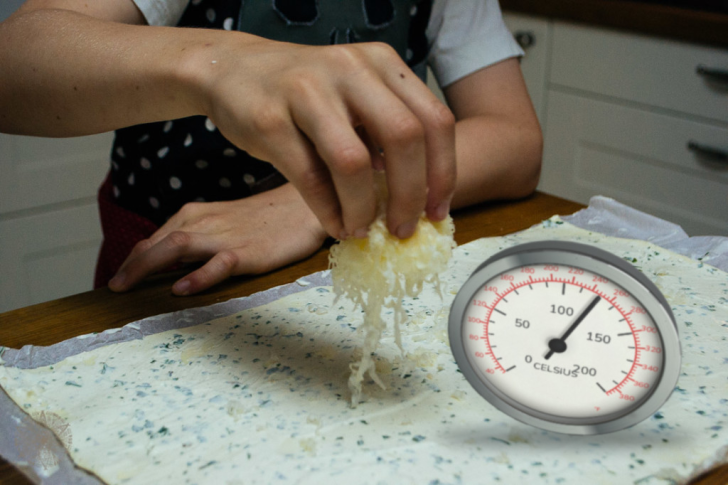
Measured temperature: 120 °C
